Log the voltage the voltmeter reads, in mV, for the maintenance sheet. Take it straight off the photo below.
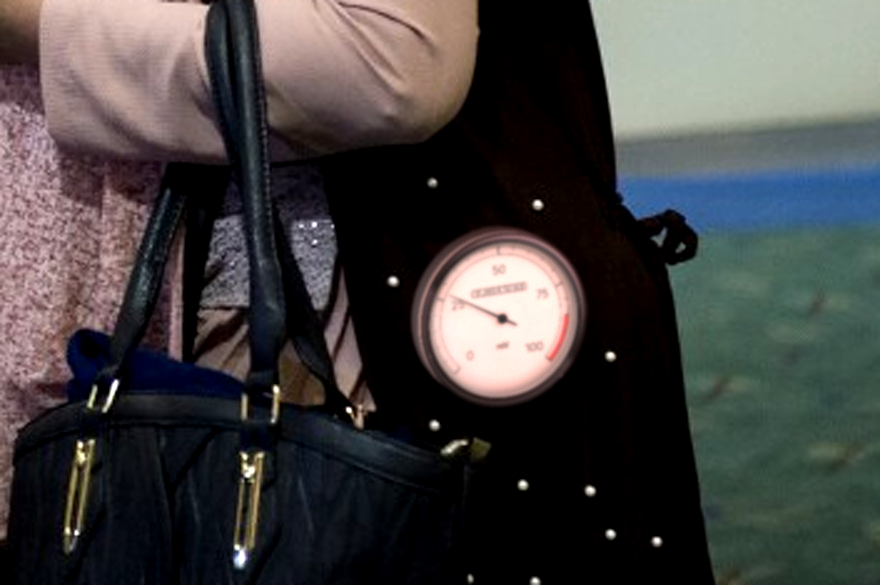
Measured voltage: 27.5 mV
